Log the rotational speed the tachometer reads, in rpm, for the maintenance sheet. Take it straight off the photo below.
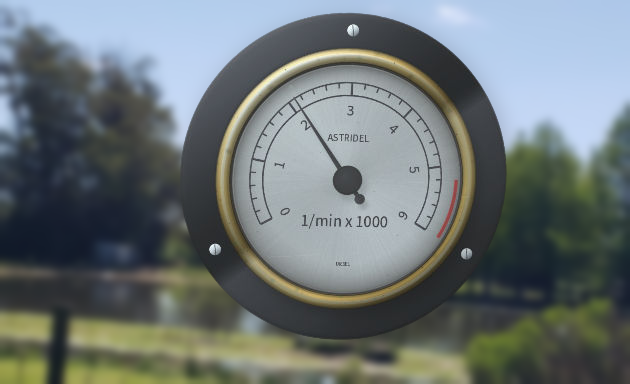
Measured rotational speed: 2100 rpm
